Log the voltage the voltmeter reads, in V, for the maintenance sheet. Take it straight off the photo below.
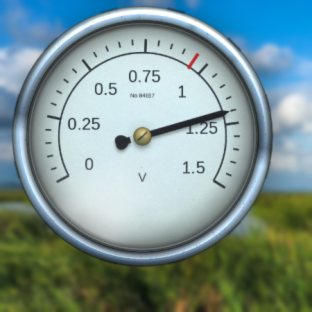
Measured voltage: 1.2 V
